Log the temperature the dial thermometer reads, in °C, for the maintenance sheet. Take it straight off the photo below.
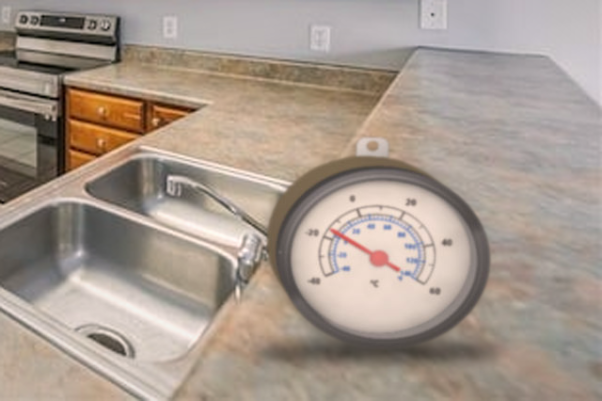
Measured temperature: -15 °C
